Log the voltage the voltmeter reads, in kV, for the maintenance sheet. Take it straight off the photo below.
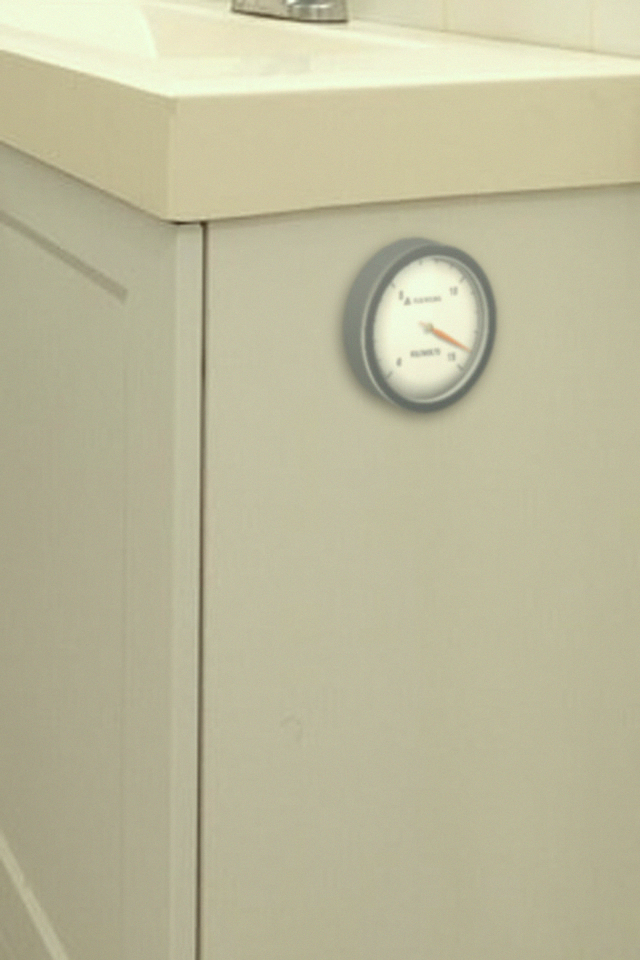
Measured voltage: 14 kV
